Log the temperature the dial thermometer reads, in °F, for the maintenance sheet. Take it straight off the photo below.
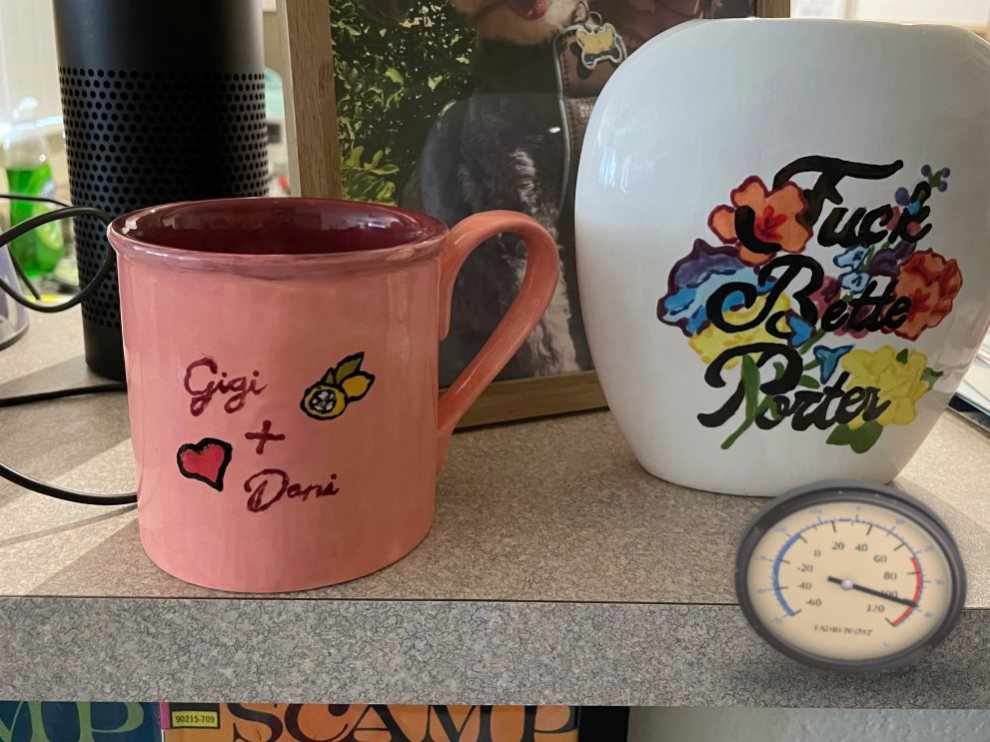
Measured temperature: 100 °F
